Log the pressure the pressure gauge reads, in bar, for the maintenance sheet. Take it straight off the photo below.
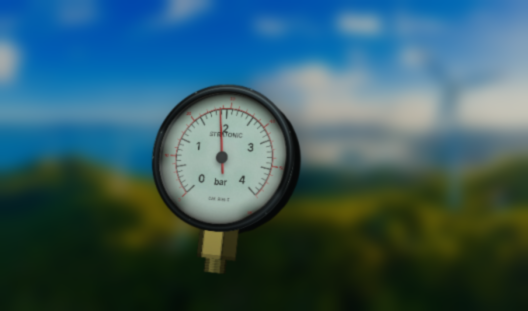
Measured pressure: 1.9 bar
